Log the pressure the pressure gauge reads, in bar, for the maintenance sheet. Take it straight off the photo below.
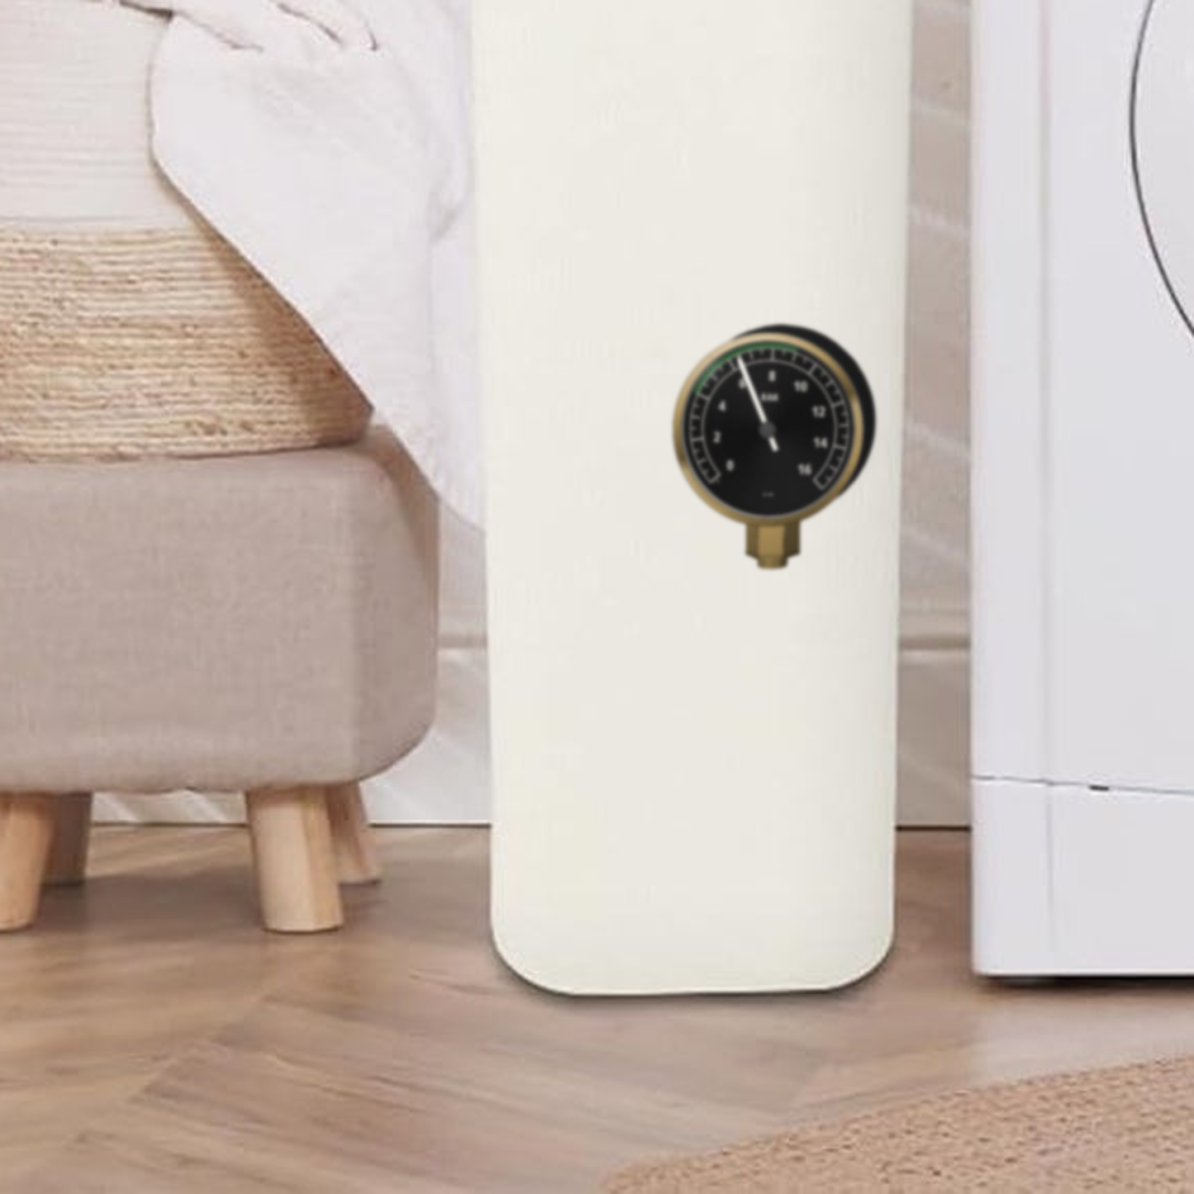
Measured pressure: 6.5 bar
